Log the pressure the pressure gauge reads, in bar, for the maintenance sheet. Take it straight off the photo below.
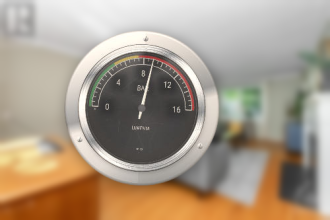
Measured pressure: 9 bar
